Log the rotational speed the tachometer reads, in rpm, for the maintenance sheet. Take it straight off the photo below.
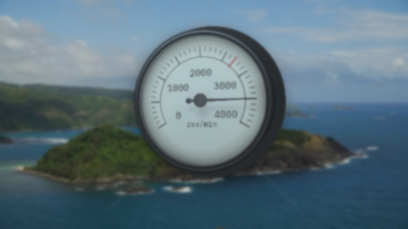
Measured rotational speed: 3500 rpm
